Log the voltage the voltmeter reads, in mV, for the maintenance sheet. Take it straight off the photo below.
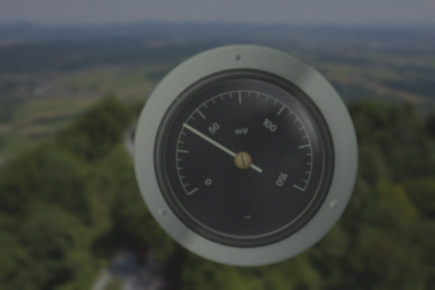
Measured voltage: 40 mV
